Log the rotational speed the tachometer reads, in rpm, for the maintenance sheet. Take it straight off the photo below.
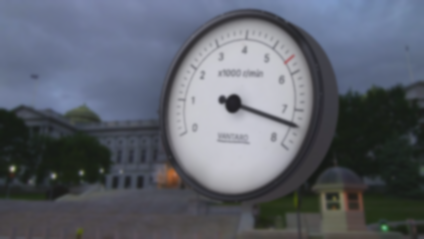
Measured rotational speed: 7400 rpm
